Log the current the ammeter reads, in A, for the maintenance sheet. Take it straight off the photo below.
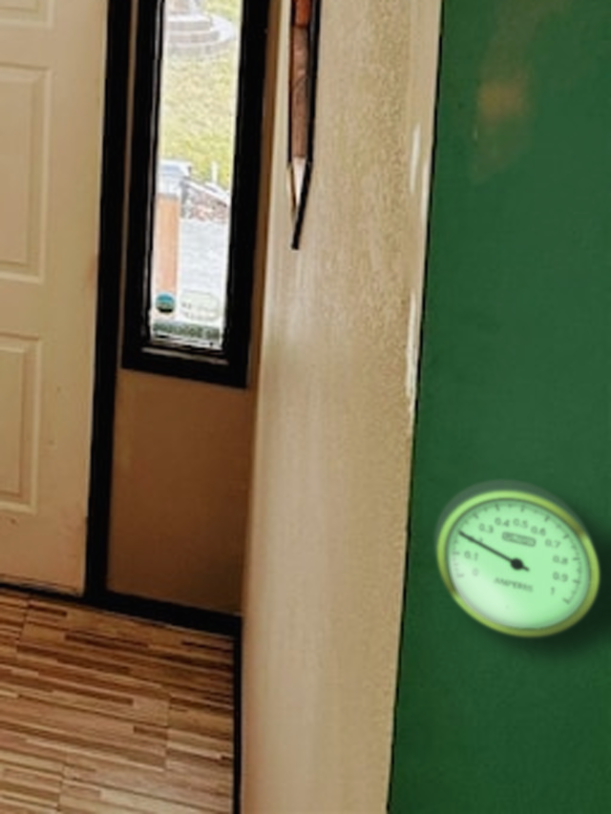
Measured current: 0.2 A
